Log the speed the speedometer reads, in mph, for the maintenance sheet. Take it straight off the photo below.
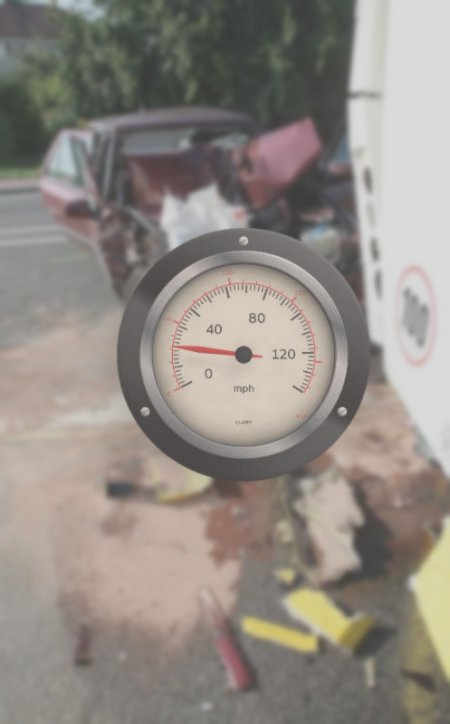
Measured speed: 20 mph
